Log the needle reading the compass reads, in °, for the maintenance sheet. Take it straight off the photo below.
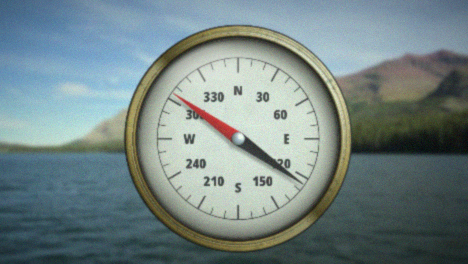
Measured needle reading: 305 °
